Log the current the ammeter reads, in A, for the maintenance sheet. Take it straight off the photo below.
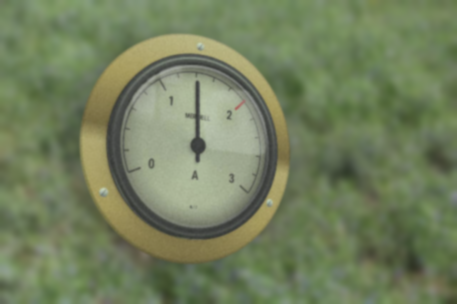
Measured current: 1.4 A
